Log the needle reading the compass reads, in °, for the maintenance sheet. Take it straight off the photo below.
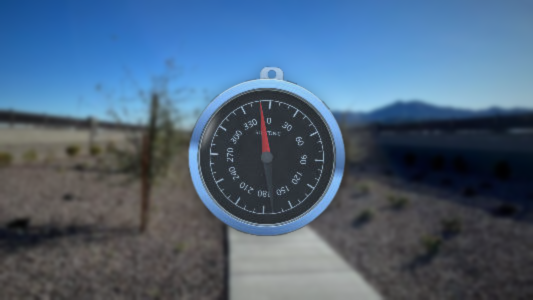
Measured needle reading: 350 °
